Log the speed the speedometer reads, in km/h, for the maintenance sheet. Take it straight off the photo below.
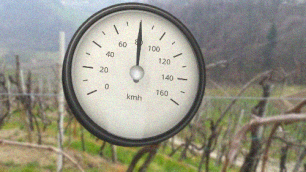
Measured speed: 80 km/h
